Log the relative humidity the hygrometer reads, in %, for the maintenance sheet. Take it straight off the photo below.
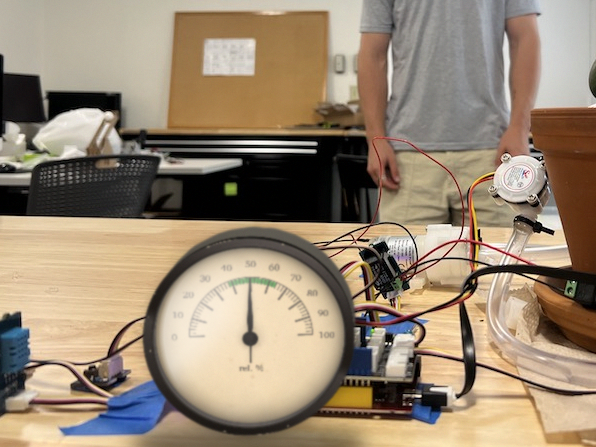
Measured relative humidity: 50 %
